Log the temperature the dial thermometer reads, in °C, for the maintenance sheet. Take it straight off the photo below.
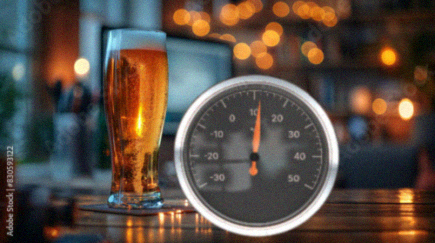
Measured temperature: 12 °C
